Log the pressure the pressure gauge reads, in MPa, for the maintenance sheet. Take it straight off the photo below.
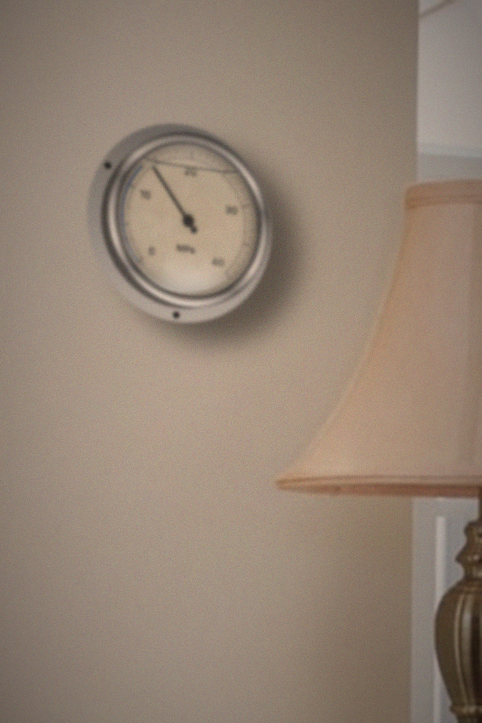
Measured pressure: 14 MPa
